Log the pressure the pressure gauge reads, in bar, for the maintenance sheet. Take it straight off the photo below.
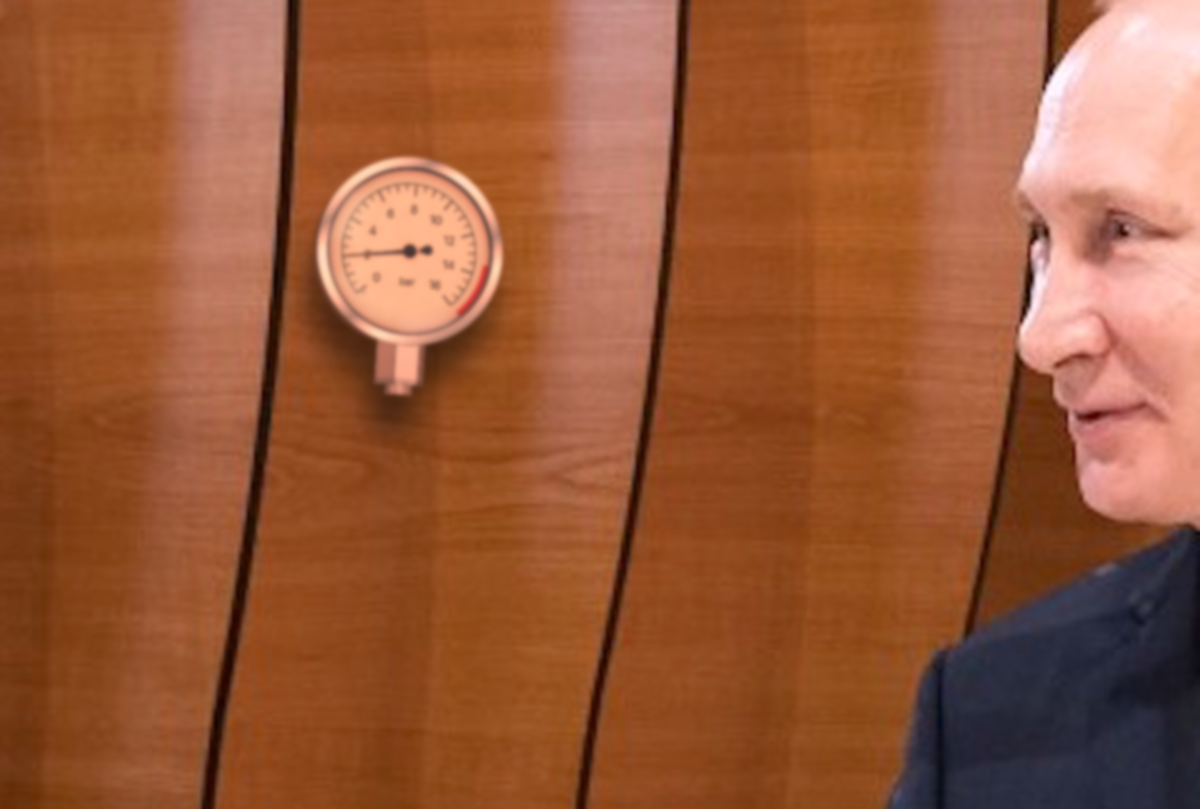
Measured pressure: 2 bar
